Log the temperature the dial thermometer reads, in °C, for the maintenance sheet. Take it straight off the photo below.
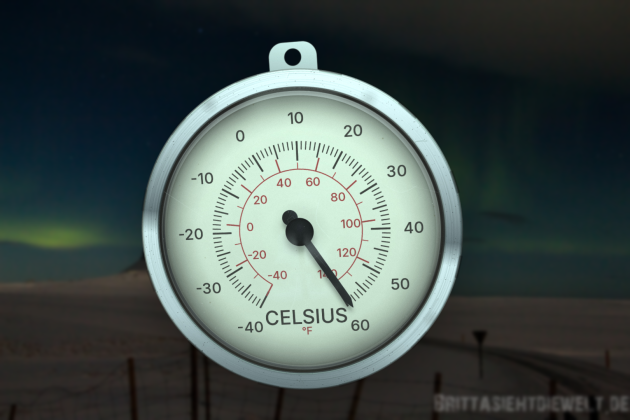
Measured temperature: 59 °C
